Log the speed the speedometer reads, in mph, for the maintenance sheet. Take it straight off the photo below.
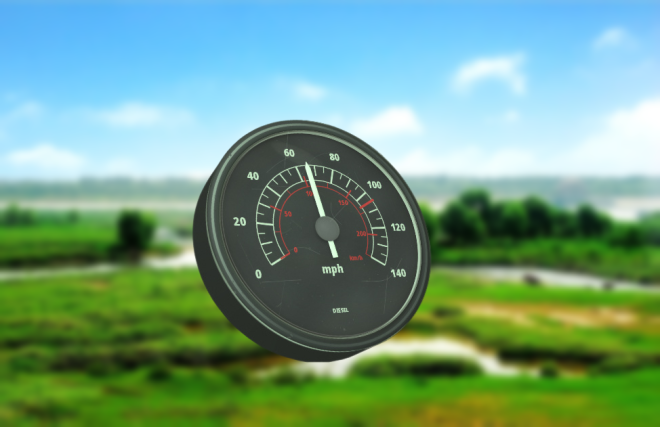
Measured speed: 65 mph
